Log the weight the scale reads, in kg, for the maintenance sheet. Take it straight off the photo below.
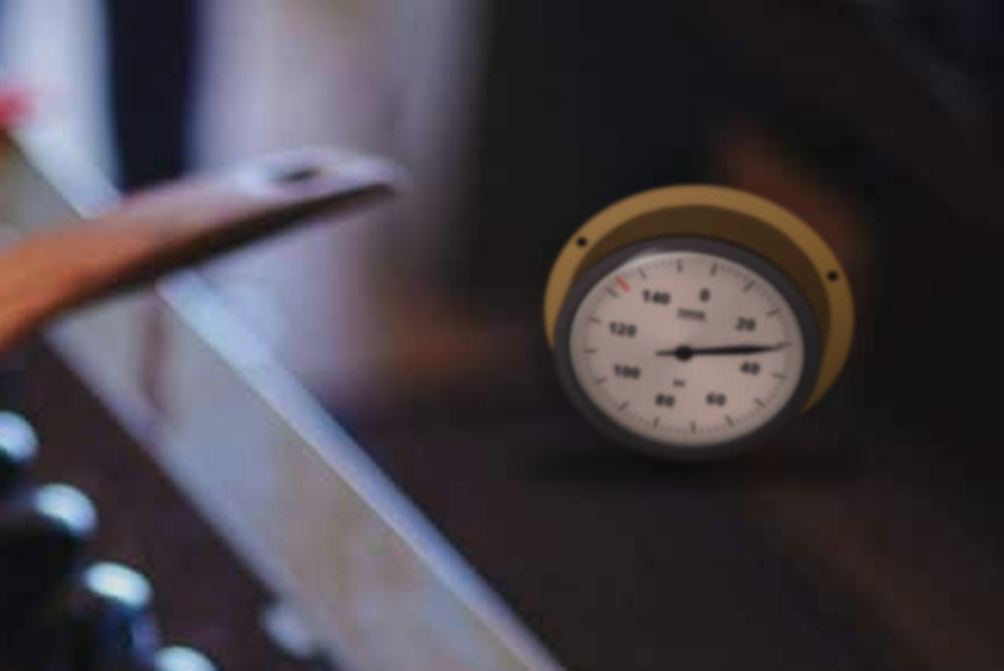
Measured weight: 30 kg
